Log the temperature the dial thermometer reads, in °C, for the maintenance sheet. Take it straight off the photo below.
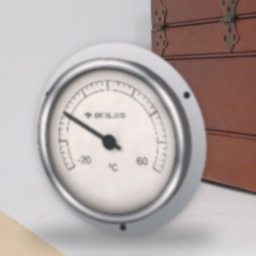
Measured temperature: 0 °C
